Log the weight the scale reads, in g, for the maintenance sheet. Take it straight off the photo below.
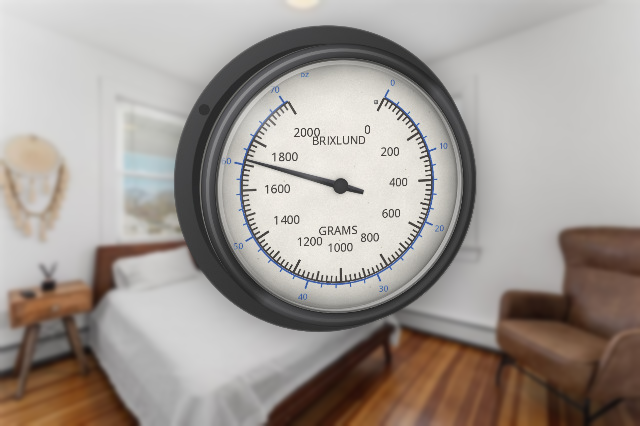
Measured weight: 1720 g
